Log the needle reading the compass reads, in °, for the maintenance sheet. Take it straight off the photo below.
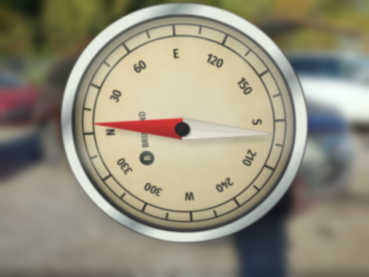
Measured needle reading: 7.5 °
